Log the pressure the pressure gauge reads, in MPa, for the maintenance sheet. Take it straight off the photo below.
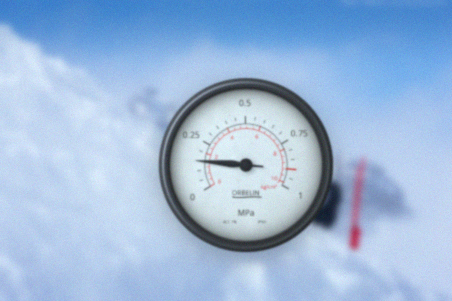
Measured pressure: 0.15 MPa
